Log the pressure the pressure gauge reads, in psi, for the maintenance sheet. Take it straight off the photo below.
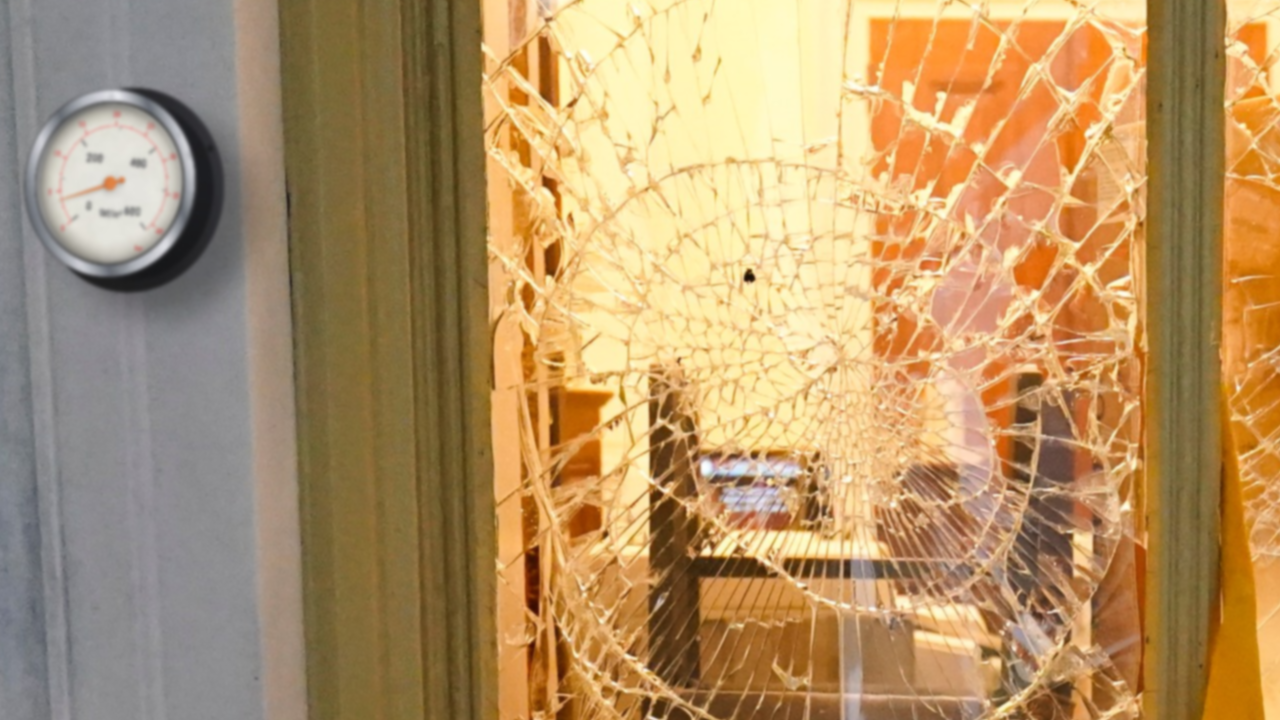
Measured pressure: 50 psi
